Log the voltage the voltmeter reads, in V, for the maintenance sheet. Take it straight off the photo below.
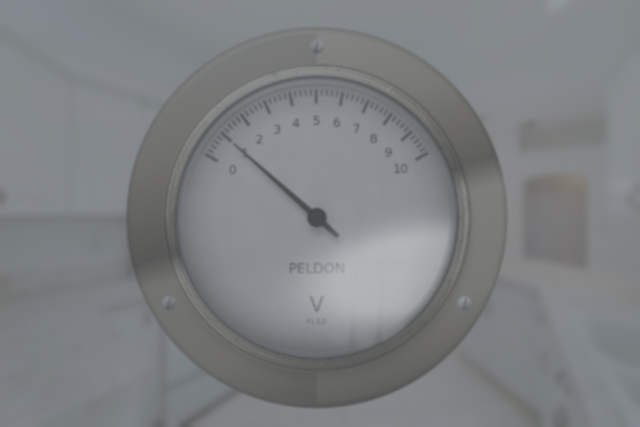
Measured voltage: 1 V
